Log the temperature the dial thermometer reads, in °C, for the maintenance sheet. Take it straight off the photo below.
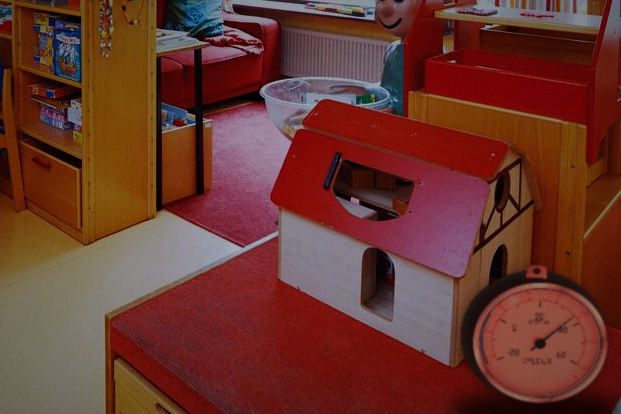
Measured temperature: 35 °C
